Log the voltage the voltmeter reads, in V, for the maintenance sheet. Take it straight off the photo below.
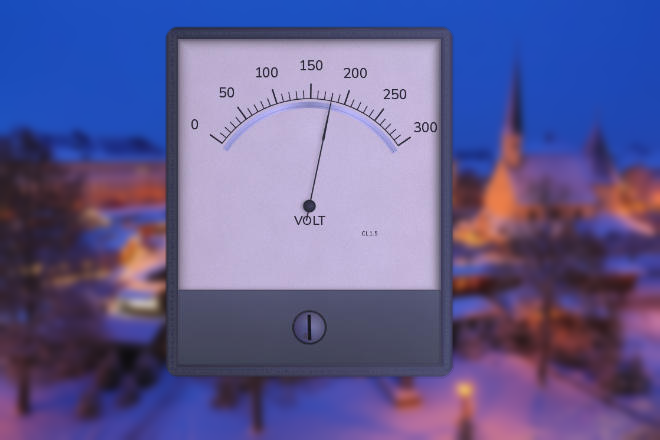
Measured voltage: 180 V
